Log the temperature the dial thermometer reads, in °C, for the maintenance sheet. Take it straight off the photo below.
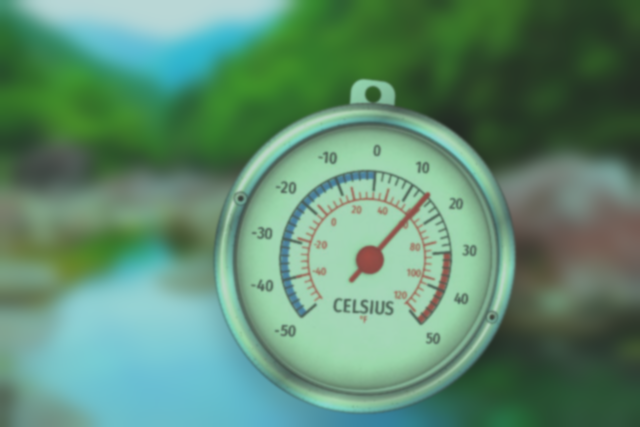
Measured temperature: 14 °C
